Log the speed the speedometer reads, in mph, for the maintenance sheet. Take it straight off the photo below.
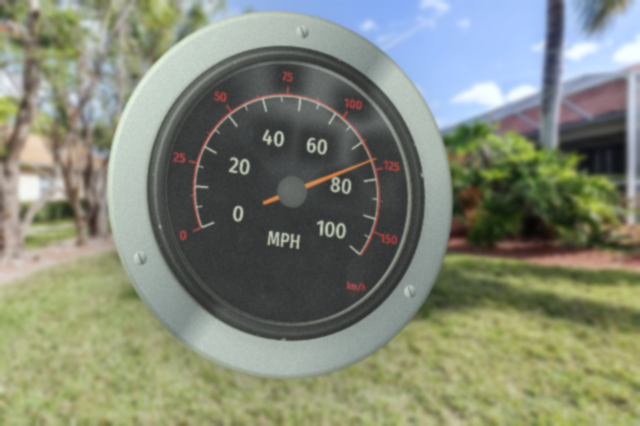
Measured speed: 75 mph
